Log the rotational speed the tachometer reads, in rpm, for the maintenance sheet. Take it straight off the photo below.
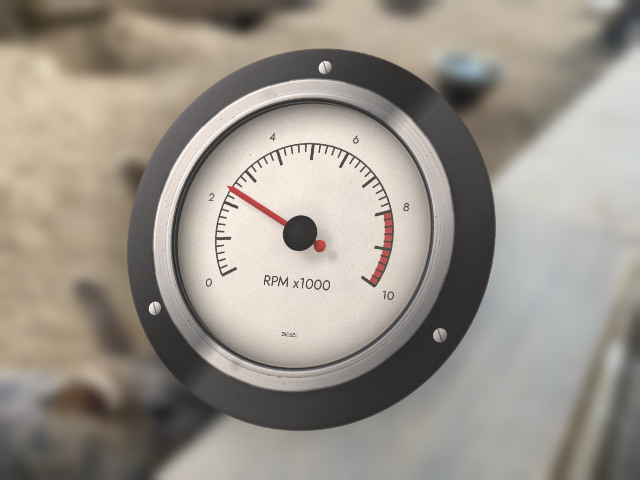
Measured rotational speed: 2400 rpm
